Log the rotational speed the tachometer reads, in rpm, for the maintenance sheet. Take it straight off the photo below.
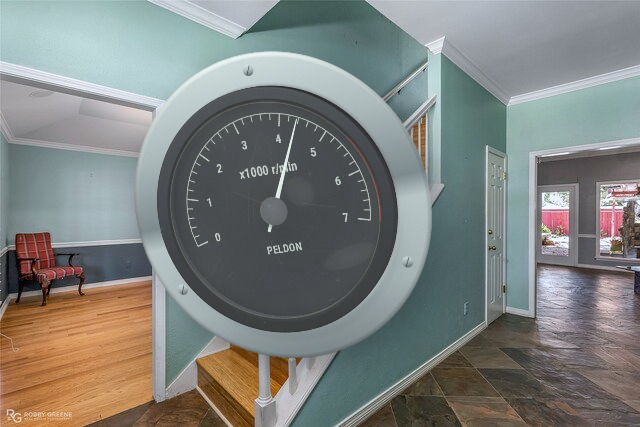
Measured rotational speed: 4400 rpm
